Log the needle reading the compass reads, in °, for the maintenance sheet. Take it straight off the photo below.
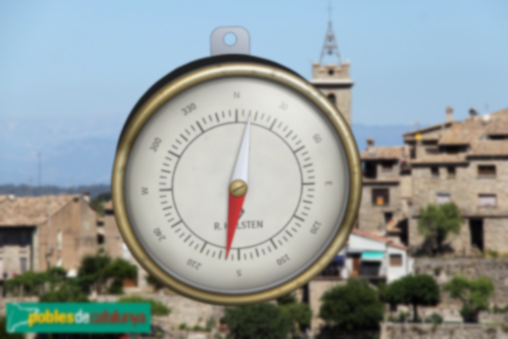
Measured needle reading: 190 °
